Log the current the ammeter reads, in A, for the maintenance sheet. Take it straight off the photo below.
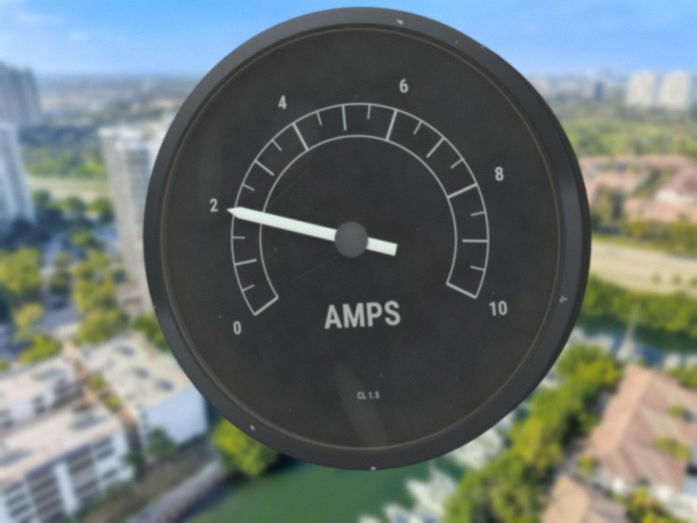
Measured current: 2 A
